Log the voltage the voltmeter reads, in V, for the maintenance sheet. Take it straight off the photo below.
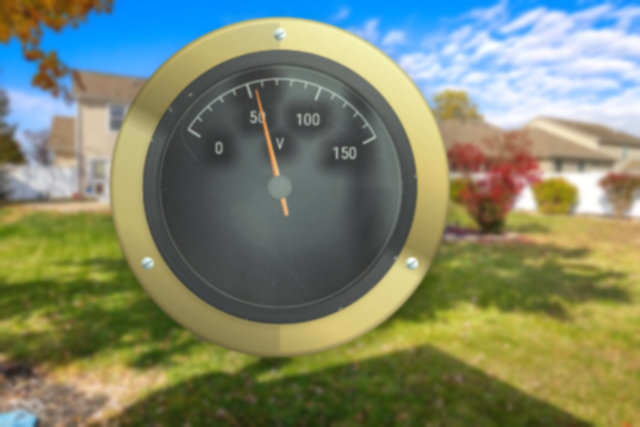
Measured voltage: 55 V
